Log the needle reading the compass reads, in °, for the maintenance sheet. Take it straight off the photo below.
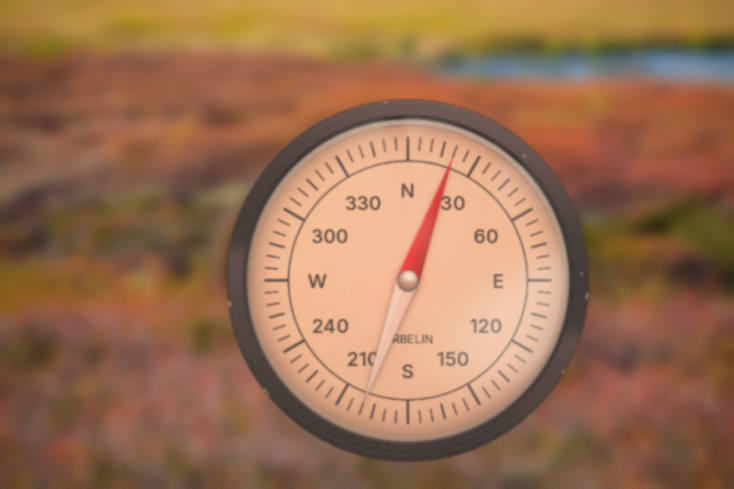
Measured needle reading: 20 °
